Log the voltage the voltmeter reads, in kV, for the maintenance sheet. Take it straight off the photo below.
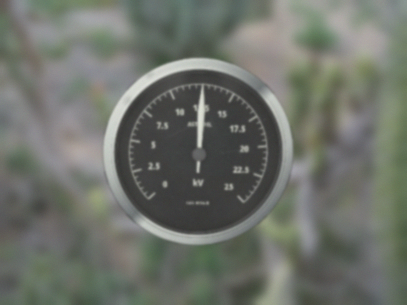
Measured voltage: 12.5 kV
